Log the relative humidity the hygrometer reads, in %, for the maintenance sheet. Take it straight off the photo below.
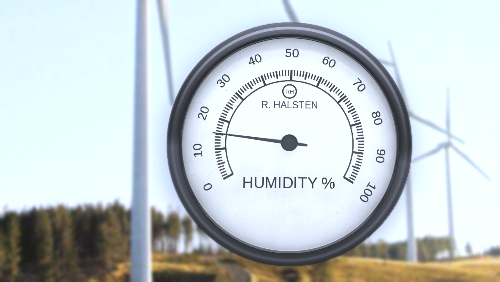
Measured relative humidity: 15 %
